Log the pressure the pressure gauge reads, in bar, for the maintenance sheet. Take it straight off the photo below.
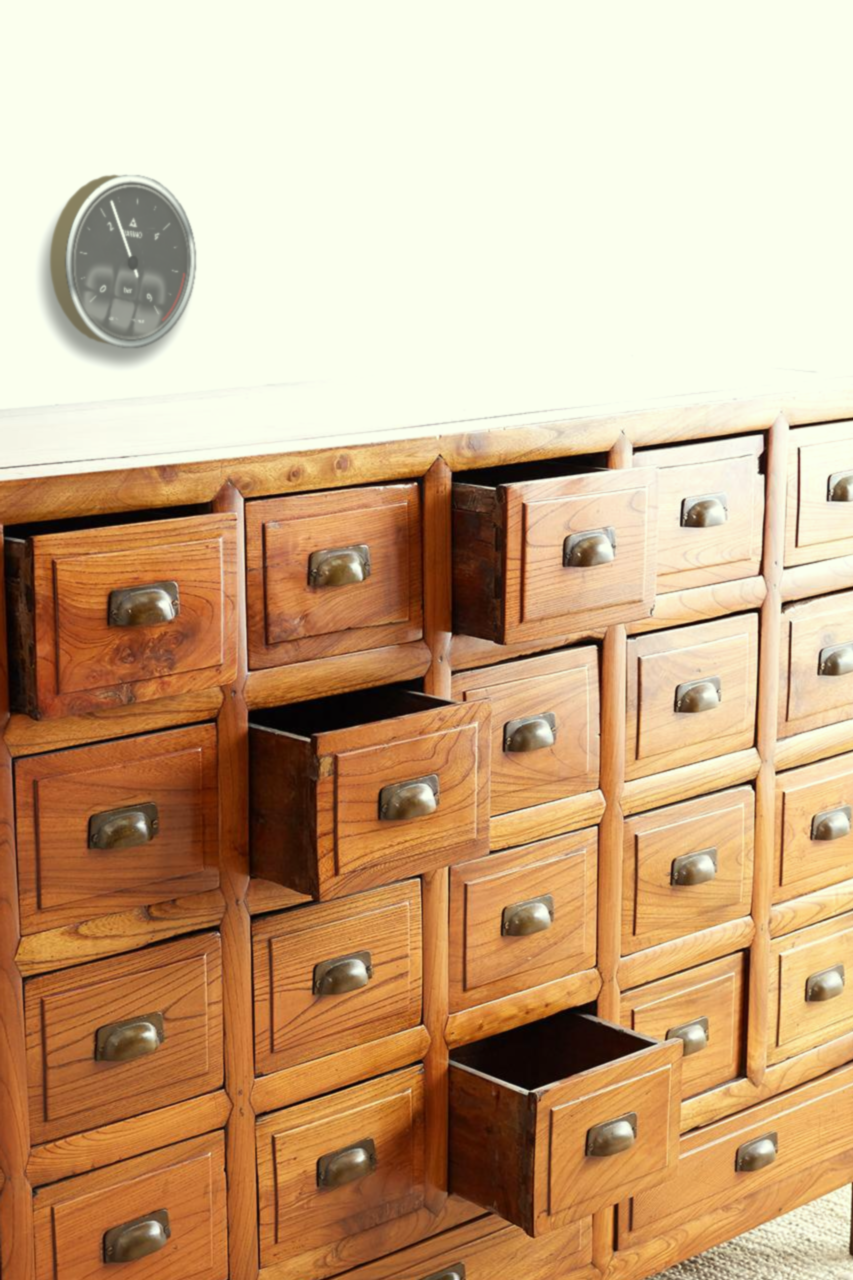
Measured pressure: 2.25 bar
